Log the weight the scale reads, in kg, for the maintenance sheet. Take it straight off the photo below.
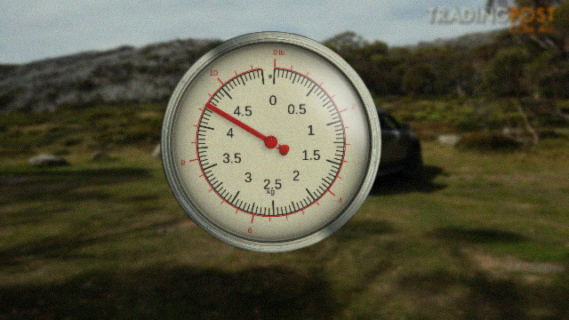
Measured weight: 4.25 kg
